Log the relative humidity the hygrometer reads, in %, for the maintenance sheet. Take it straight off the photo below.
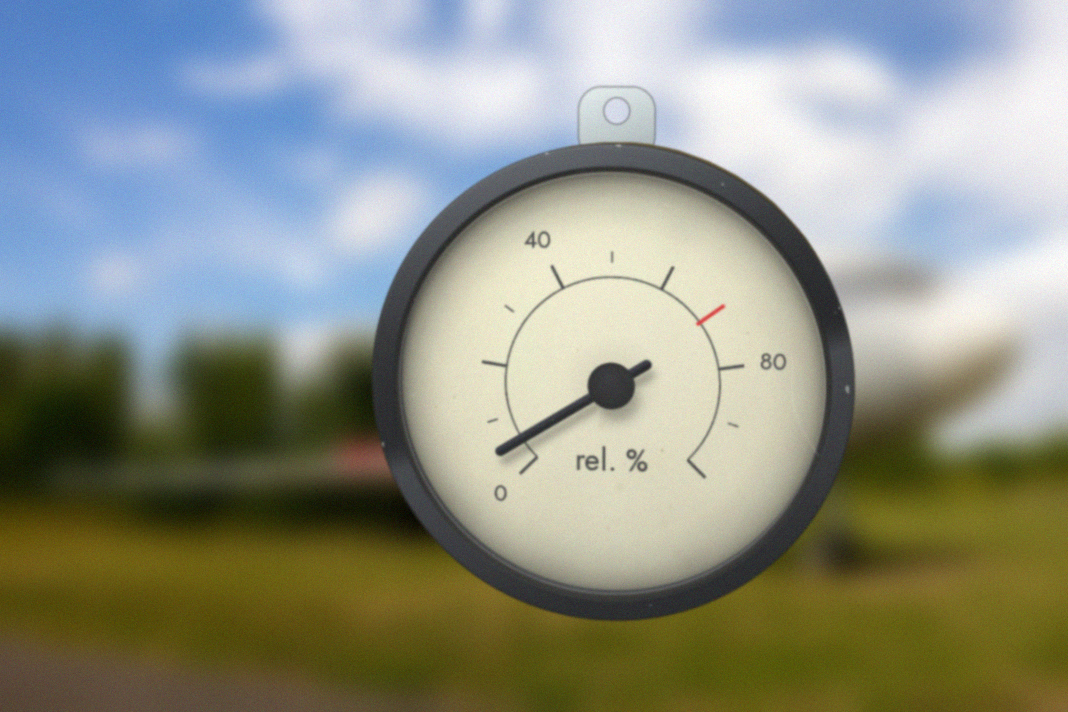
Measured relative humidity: 5 %
